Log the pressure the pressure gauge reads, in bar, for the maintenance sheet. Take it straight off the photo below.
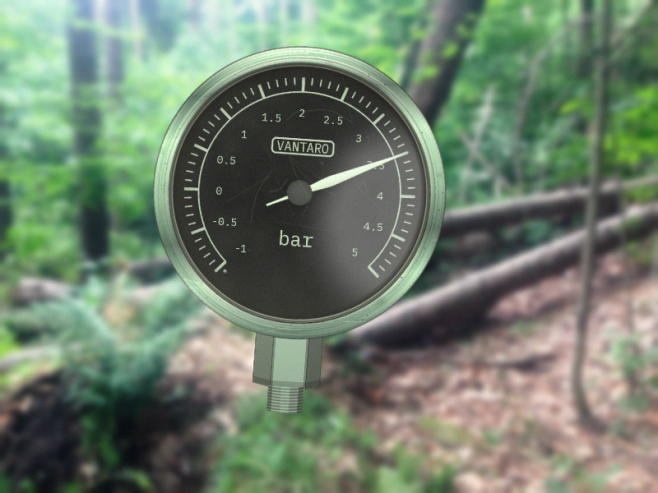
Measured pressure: 3.5 bar
